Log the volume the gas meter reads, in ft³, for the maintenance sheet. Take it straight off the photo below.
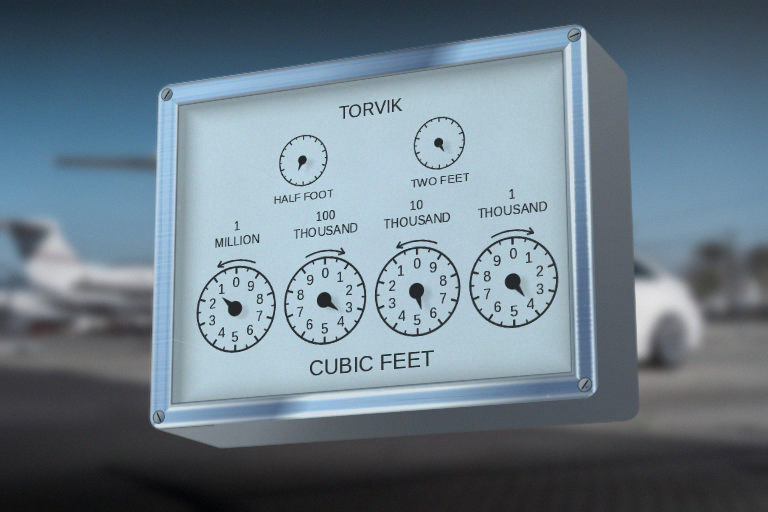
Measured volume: 135400 ft³
